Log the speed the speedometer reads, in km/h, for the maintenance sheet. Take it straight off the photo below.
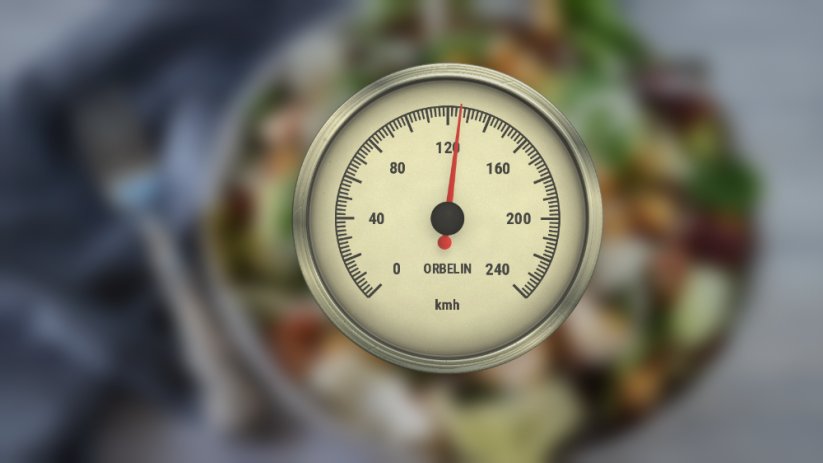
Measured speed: 126 km/h
